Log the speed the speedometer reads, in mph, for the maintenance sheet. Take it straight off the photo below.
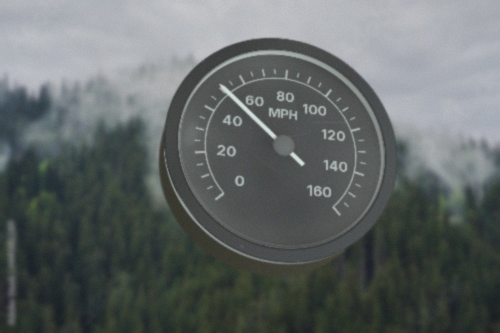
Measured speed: 50 mph
